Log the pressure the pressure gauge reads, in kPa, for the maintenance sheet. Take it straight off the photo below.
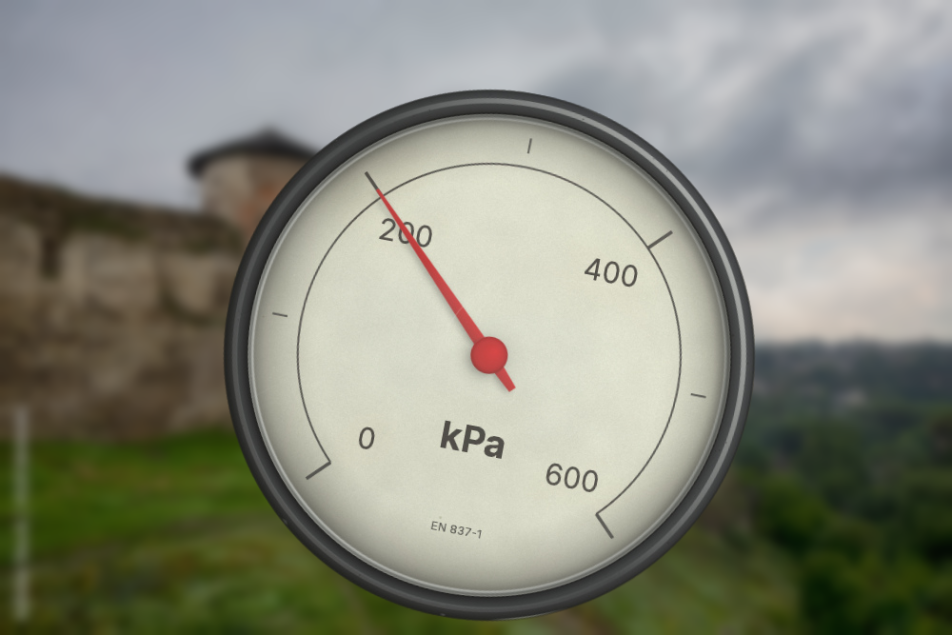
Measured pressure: 200 kPa
